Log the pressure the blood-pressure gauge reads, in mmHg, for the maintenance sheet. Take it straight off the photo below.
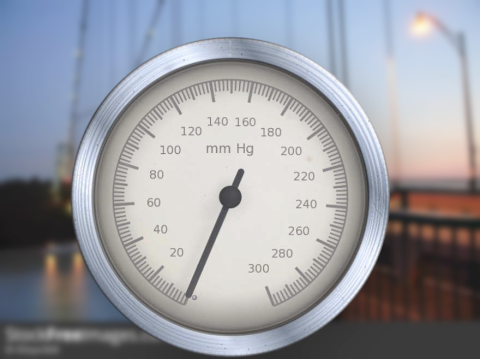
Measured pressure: 0 mmHg
